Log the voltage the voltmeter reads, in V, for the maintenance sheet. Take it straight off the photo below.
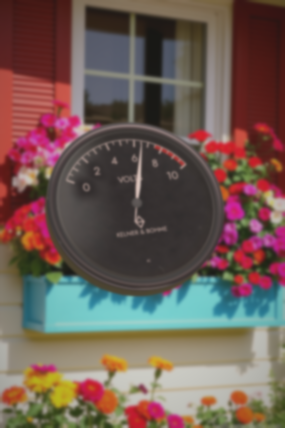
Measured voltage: 6.5 V
